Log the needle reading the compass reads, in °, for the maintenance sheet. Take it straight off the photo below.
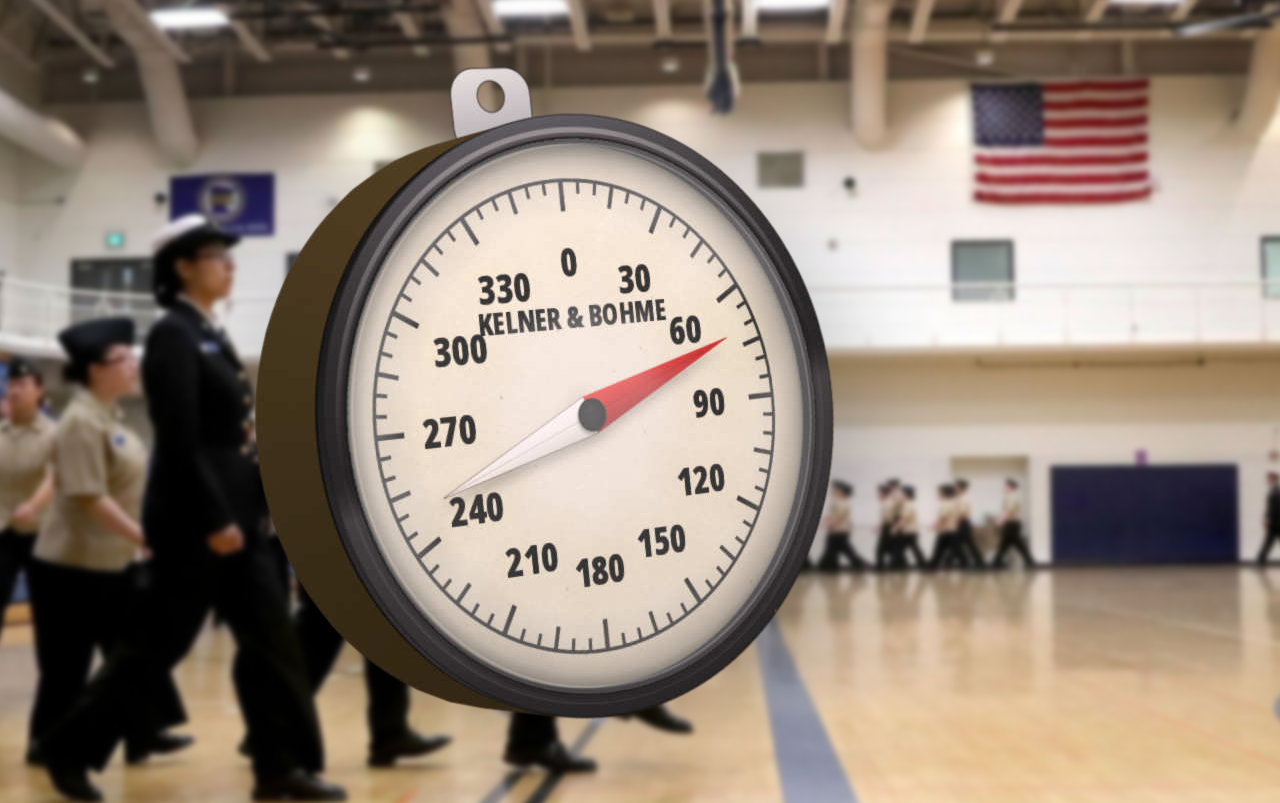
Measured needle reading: 70 °
